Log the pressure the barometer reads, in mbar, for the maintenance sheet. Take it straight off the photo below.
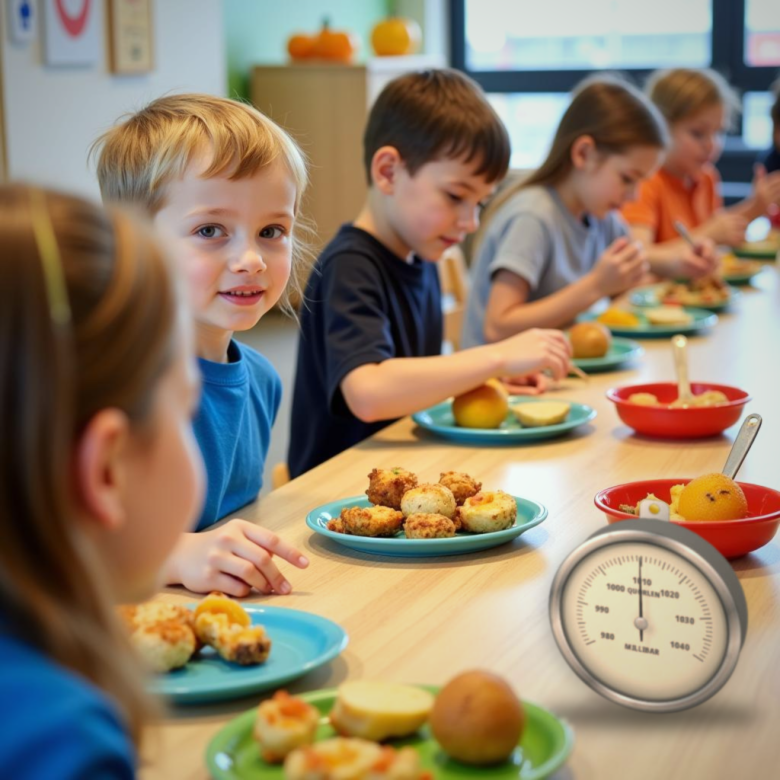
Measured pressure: 1010 mbar
